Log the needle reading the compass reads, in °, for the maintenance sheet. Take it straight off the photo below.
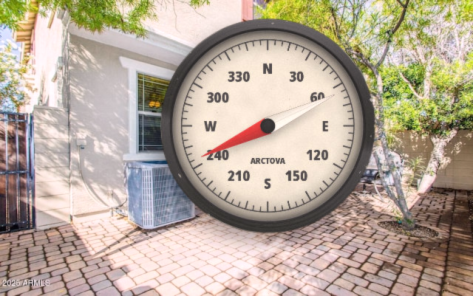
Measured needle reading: 245 °
